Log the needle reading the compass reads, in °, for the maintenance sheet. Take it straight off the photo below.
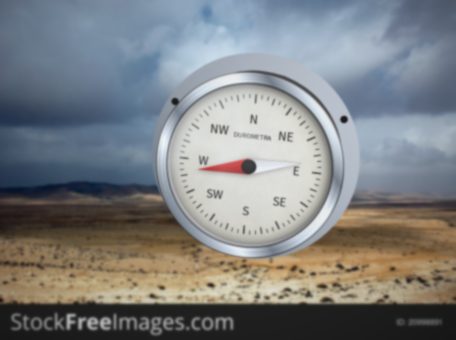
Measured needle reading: 260 °
